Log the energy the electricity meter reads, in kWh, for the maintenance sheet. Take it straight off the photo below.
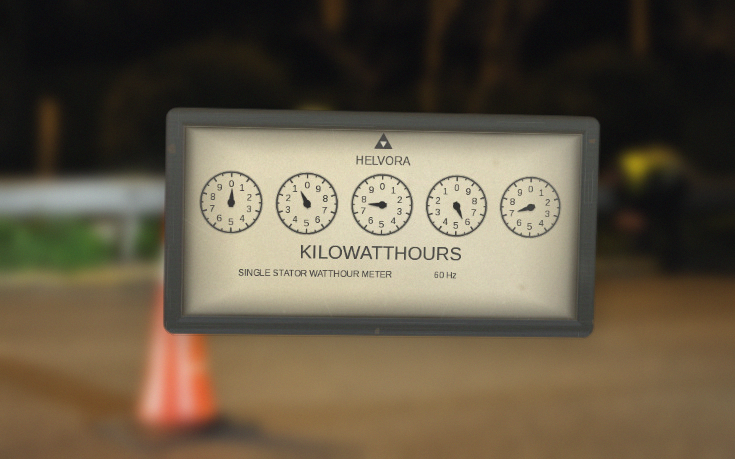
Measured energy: 757 kWh
